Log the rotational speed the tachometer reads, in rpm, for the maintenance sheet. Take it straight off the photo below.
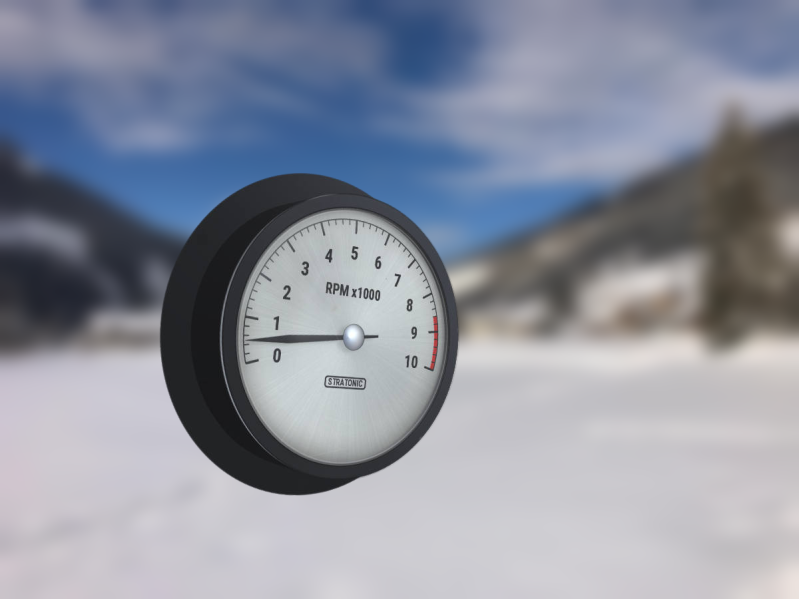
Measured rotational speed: 500 rpm
